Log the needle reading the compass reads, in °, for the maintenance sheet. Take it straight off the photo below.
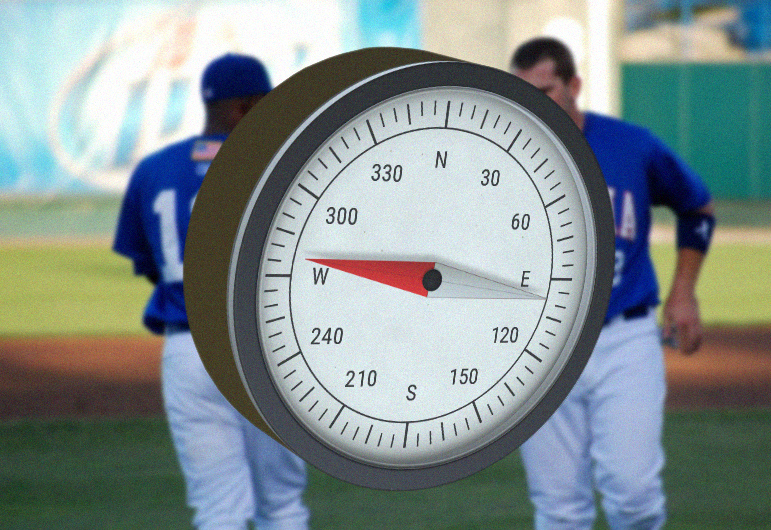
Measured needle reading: 277.5 °
